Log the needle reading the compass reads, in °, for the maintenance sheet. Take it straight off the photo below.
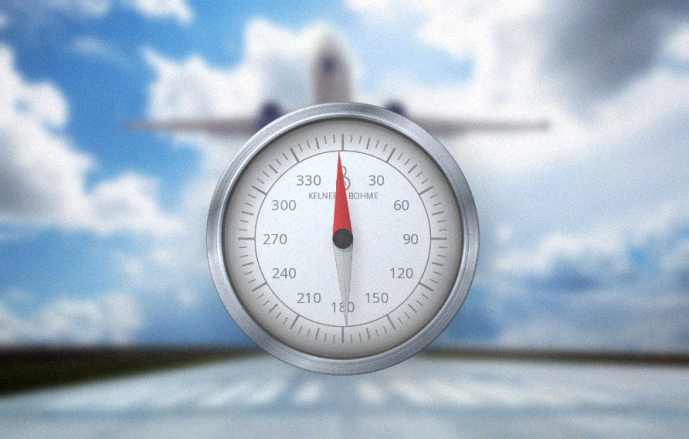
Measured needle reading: 357.5 °
